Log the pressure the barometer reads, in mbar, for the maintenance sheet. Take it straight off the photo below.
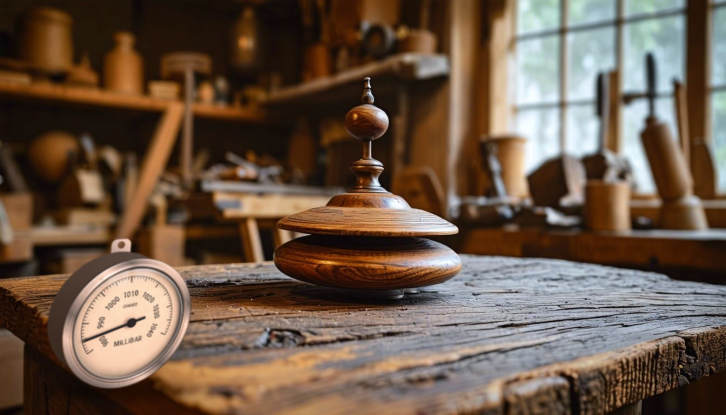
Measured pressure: 985 mbar
